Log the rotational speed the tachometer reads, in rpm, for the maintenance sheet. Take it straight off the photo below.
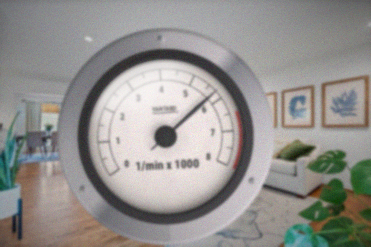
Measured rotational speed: 5750 rpm
